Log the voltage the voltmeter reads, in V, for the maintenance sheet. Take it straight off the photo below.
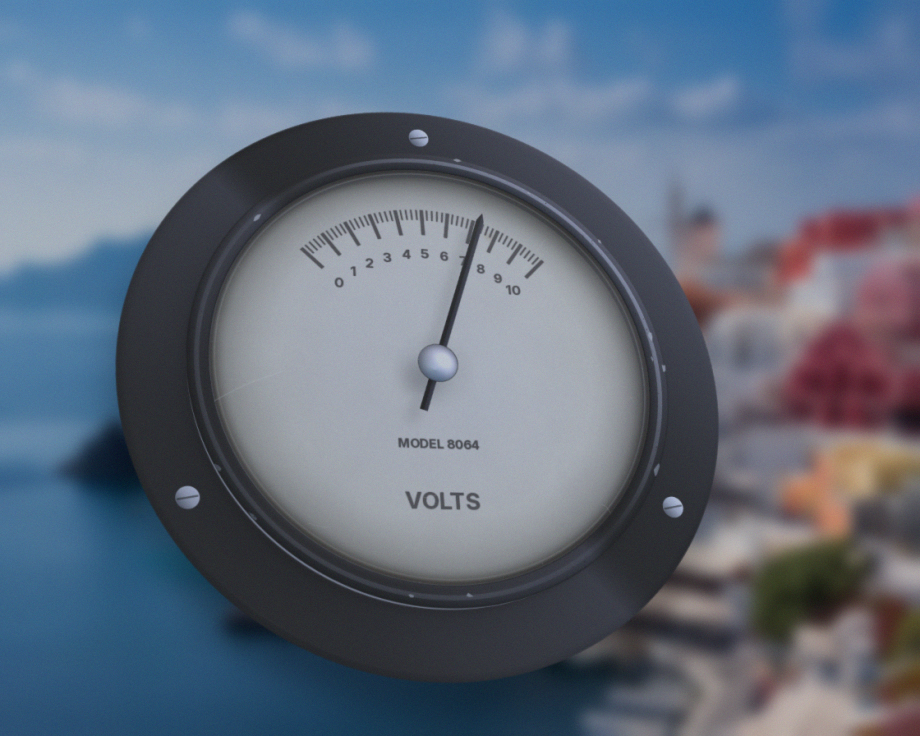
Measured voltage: 7.2 V
